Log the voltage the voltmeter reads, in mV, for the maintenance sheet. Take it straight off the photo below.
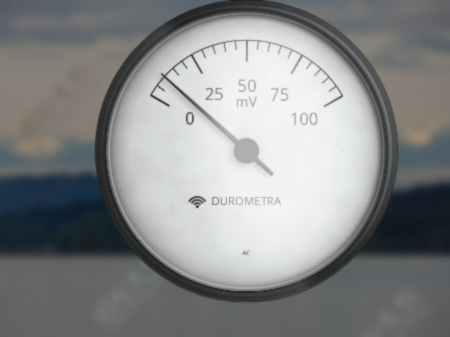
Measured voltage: 10 mV
